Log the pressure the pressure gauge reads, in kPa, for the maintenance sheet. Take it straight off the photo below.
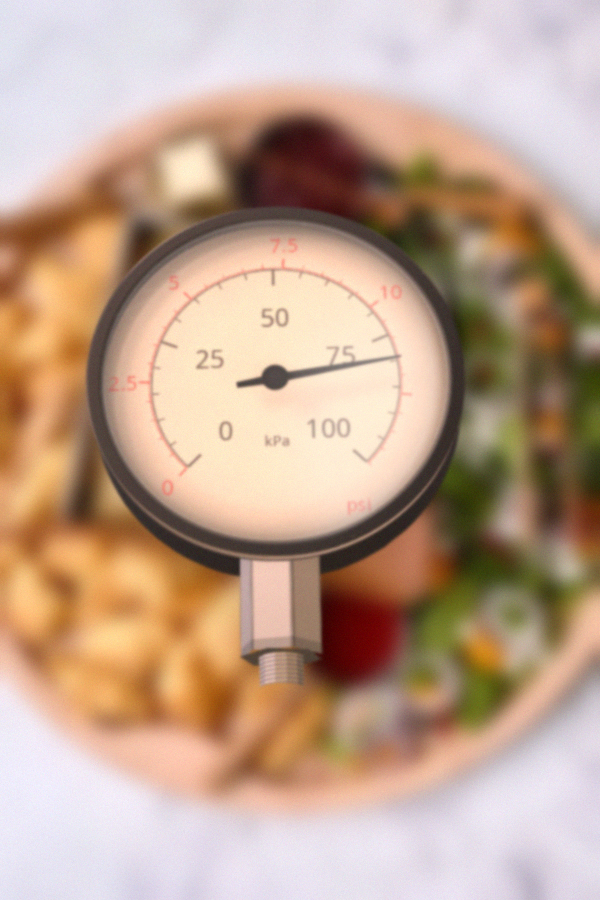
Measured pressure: 80 kPa
